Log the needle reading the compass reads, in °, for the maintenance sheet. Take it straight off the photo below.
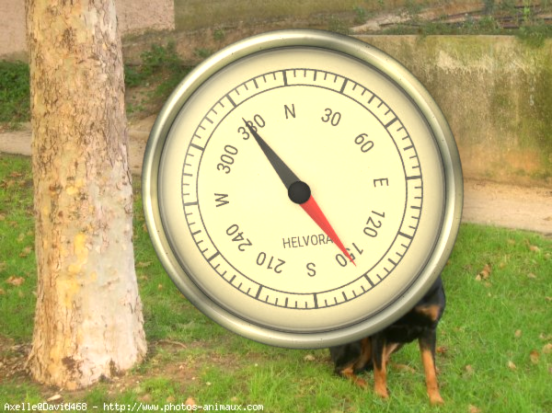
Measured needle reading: 150 °
